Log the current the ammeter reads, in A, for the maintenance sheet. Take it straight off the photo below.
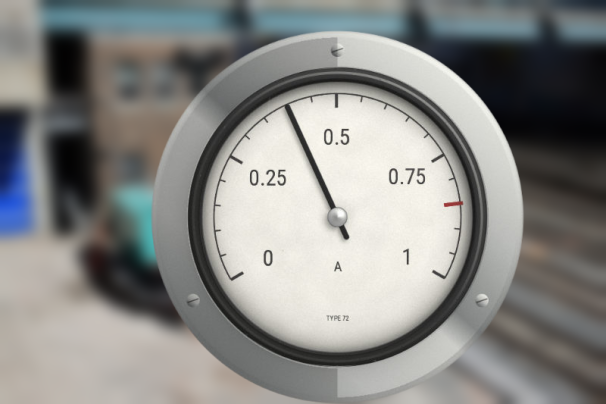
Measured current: 0.4 A
